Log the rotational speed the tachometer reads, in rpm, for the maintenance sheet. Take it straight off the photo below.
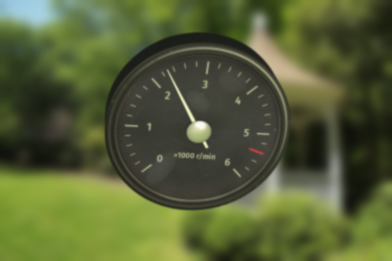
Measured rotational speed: 2300 rpm
